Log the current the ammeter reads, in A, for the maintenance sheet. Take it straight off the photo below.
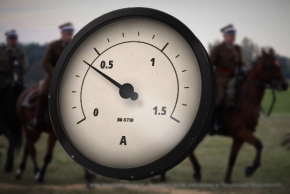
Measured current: 0.4 A
